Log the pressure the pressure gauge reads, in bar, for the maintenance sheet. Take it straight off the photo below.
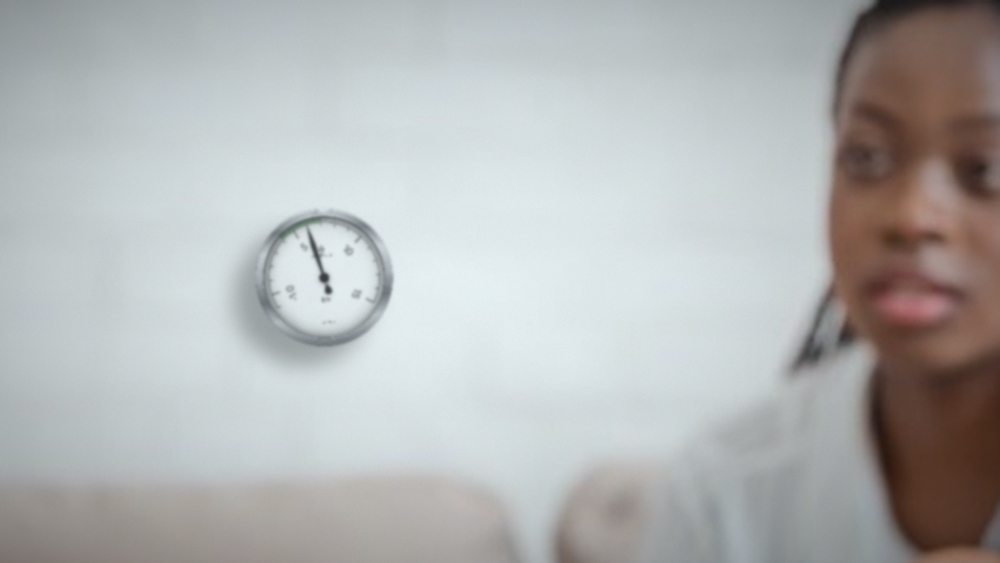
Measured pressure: 6 bar
